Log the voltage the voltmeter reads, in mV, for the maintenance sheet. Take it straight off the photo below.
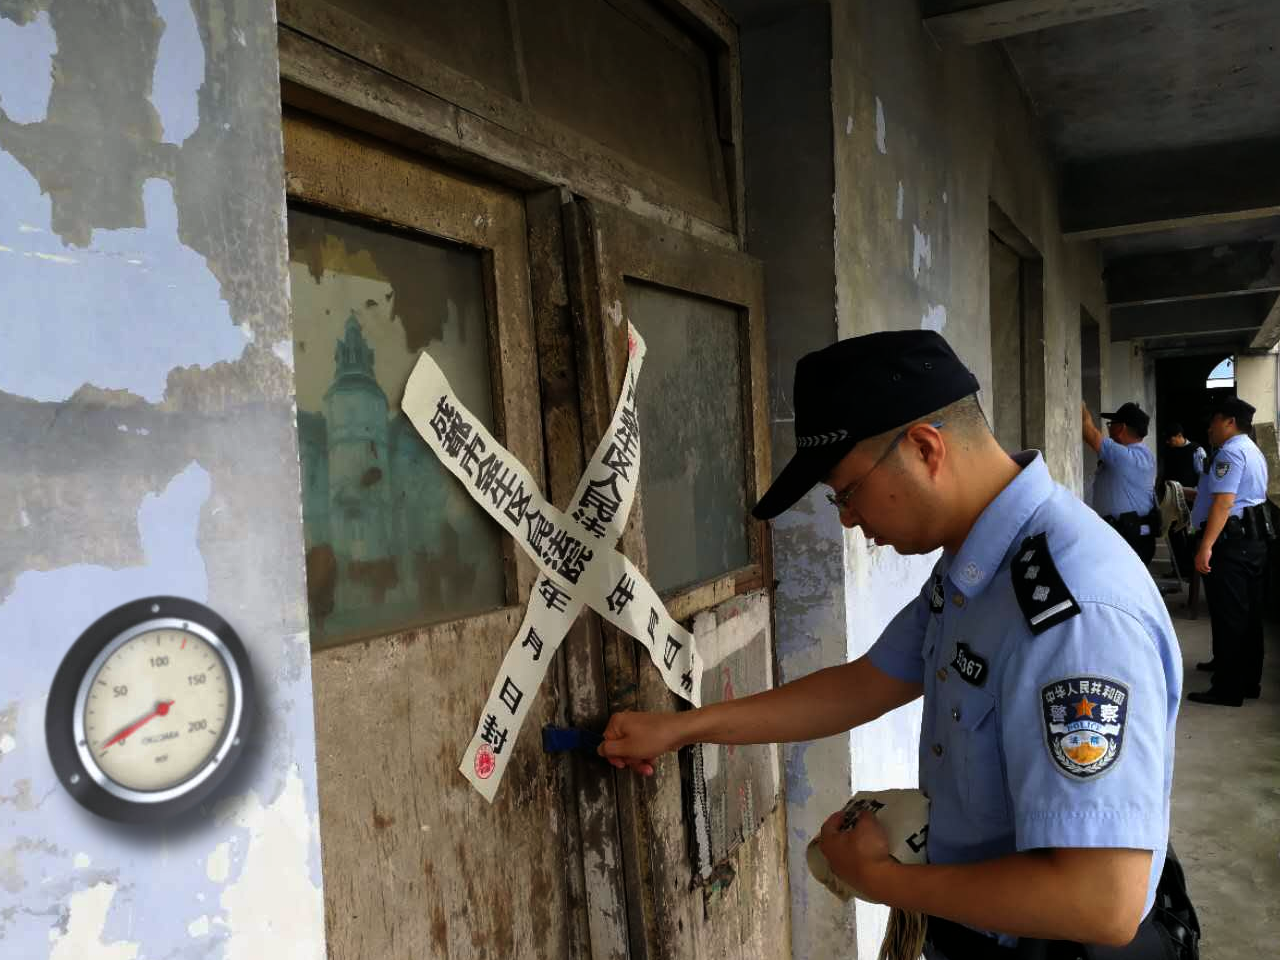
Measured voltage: 5 mV
